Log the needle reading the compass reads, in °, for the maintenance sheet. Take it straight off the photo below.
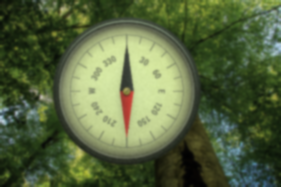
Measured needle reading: 180 °
